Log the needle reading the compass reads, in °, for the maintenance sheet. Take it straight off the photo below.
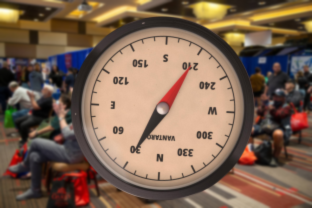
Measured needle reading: 210 °
